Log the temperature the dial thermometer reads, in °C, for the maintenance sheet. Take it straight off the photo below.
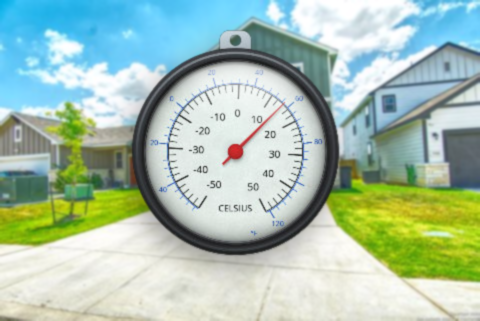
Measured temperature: 14 °C
